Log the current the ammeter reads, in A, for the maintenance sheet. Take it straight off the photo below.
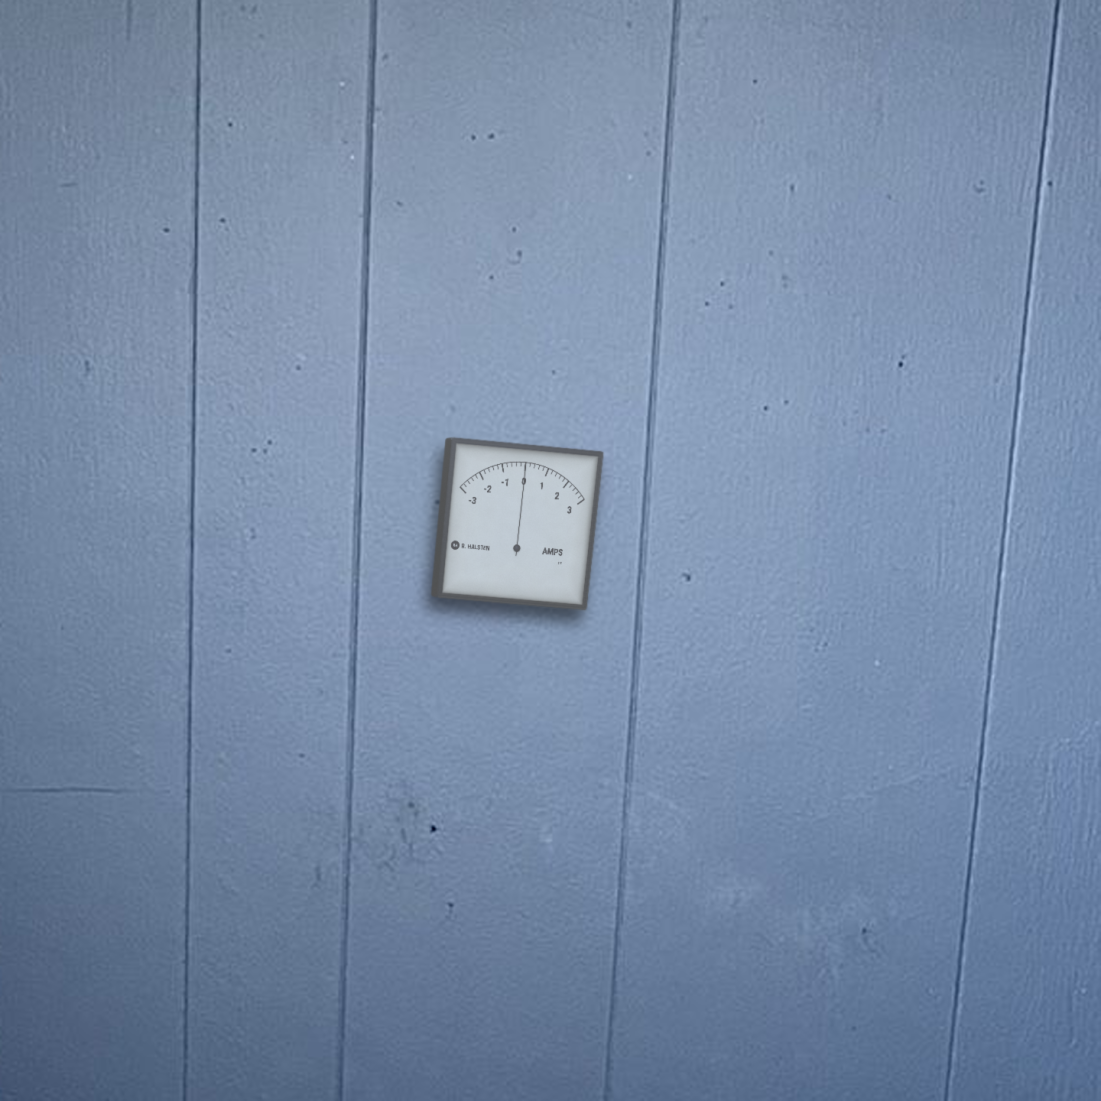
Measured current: 0 A
